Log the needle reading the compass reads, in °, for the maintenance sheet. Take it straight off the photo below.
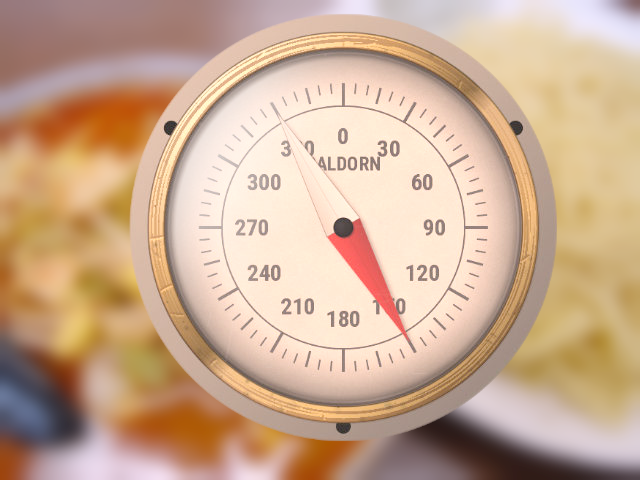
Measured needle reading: 150 °
